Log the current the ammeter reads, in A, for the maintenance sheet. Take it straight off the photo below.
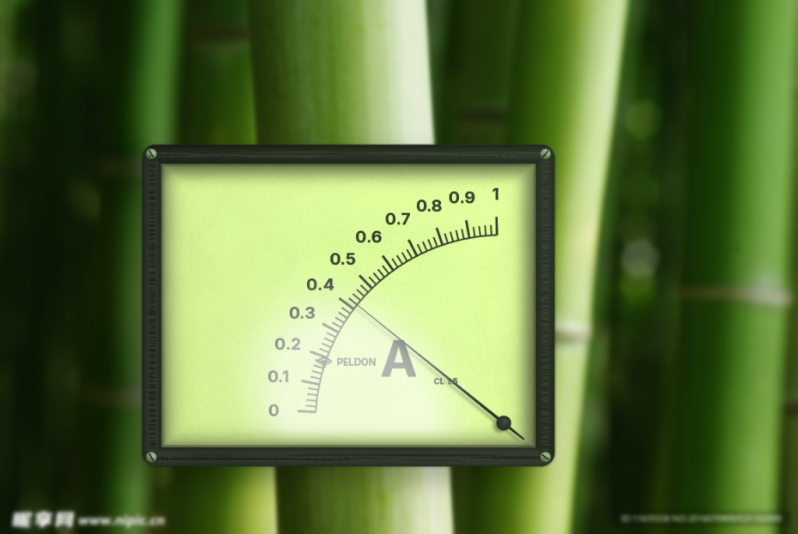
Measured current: 0.42 A
